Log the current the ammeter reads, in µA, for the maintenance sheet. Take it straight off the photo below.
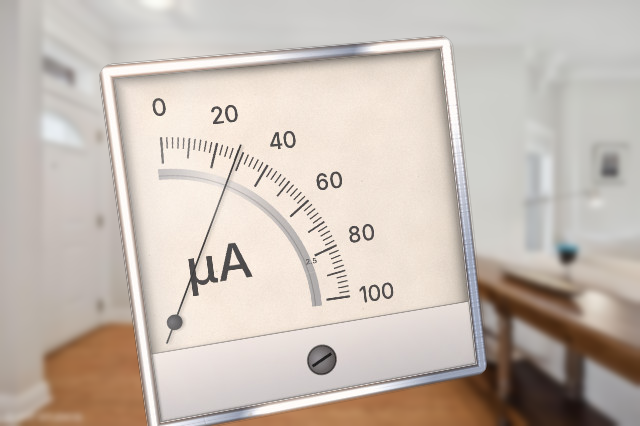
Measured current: 28 µA
